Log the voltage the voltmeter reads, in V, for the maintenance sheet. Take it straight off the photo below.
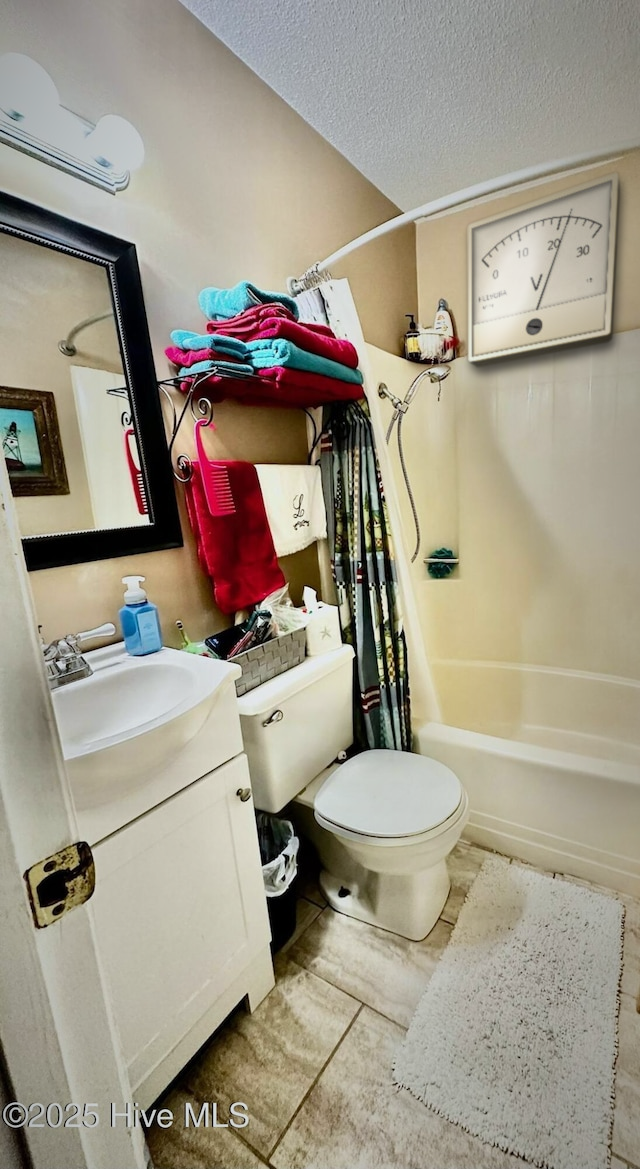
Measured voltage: 22 V
